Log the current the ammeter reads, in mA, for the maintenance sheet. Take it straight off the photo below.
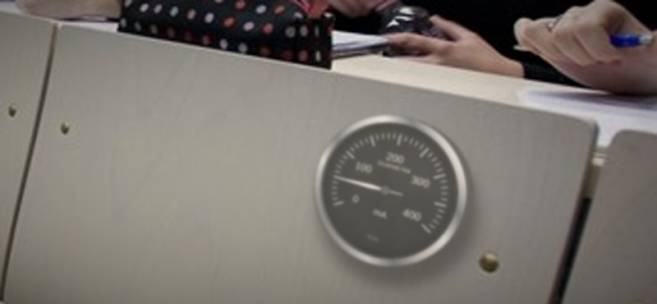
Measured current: 50 mA
